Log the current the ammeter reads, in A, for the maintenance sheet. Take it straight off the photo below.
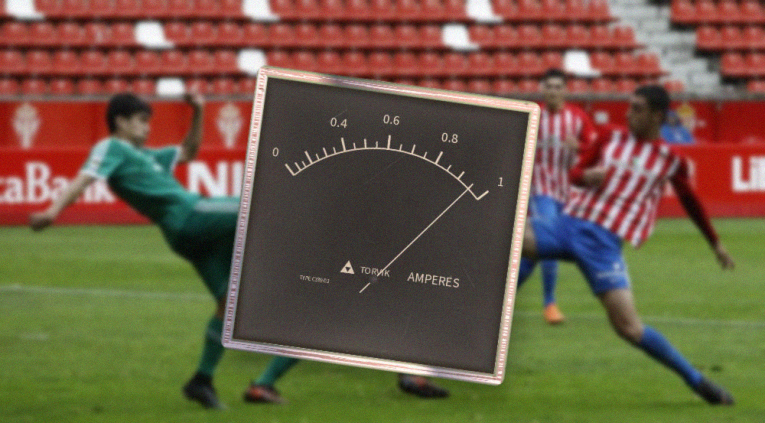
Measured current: 0.95 A
